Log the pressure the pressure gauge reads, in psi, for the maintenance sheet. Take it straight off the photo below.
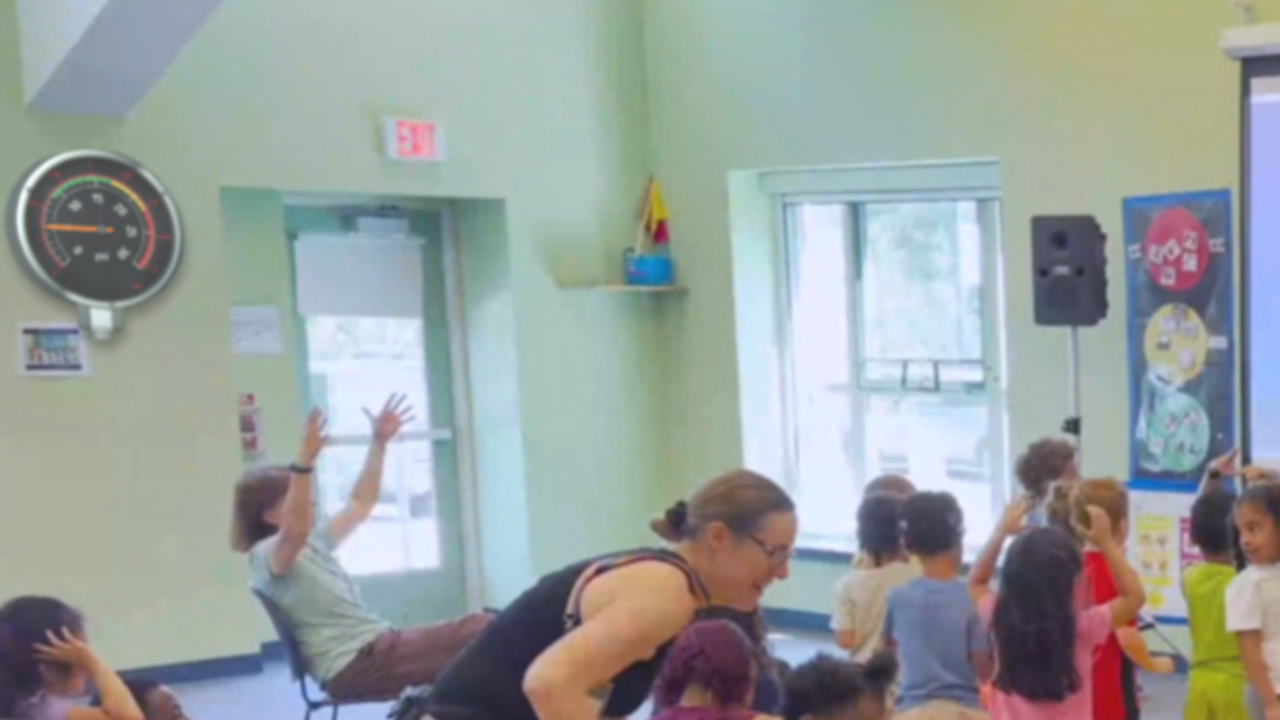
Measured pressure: 5 psi
